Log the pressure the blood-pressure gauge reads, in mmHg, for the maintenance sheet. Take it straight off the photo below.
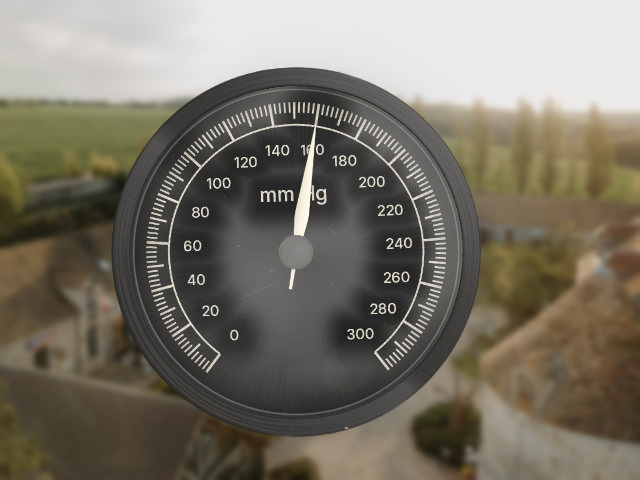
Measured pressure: 160 mmHg
